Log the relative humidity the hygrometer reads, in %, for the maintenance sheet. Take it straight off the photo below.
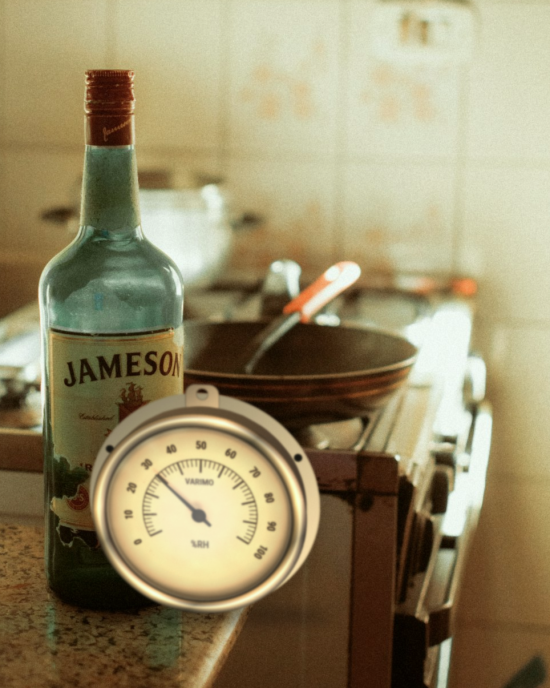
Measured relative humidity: 30 %
